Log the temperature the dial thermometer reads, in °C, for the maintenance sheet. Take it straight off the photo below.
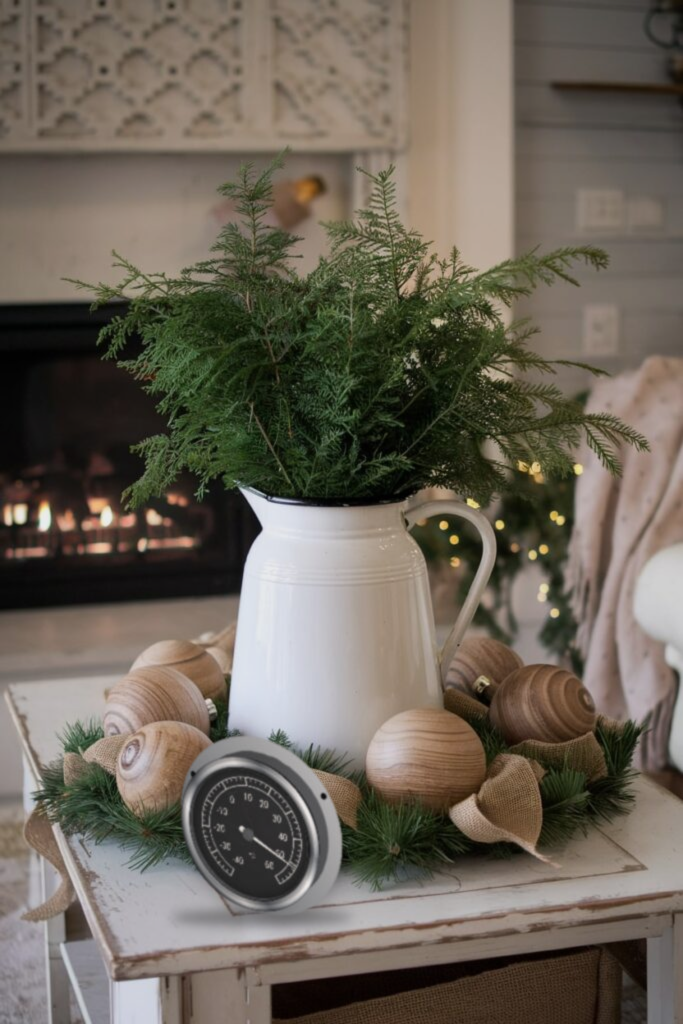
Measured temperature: 50 °C
